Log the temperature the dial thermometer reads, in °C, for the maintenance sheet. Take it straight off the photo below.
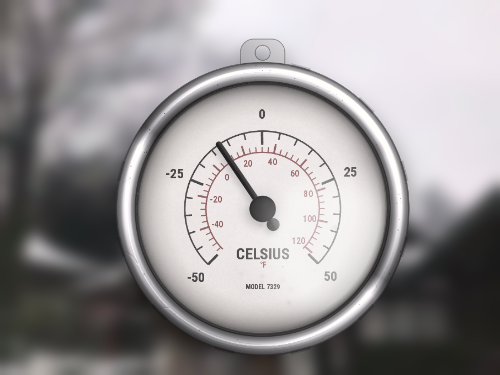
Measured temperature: -12.5 °C
